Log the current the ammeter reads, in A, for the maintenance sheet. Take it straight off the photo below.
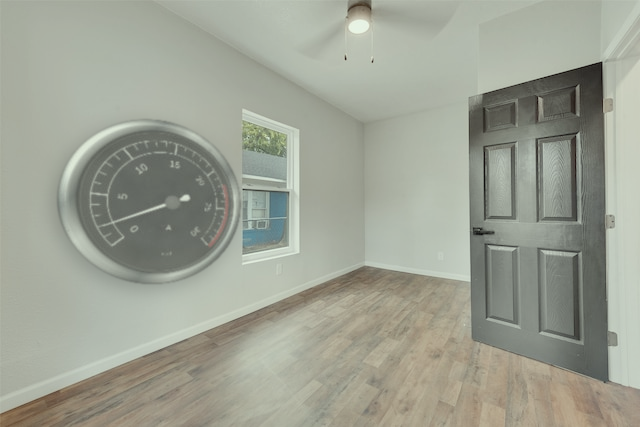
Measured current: 2 A
